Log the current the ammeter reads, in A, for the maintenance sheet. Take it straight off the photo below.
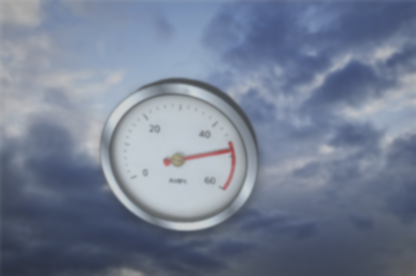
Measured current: 48 A
